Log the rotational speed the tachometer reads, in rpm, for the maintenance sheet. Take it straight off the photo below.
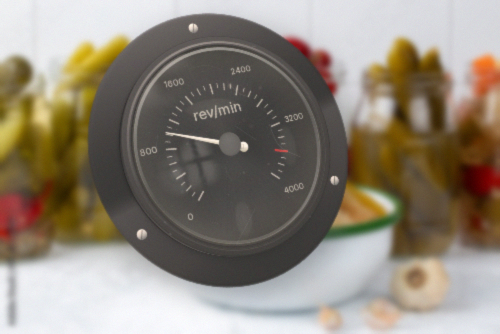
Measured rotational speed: 1000 rpm
